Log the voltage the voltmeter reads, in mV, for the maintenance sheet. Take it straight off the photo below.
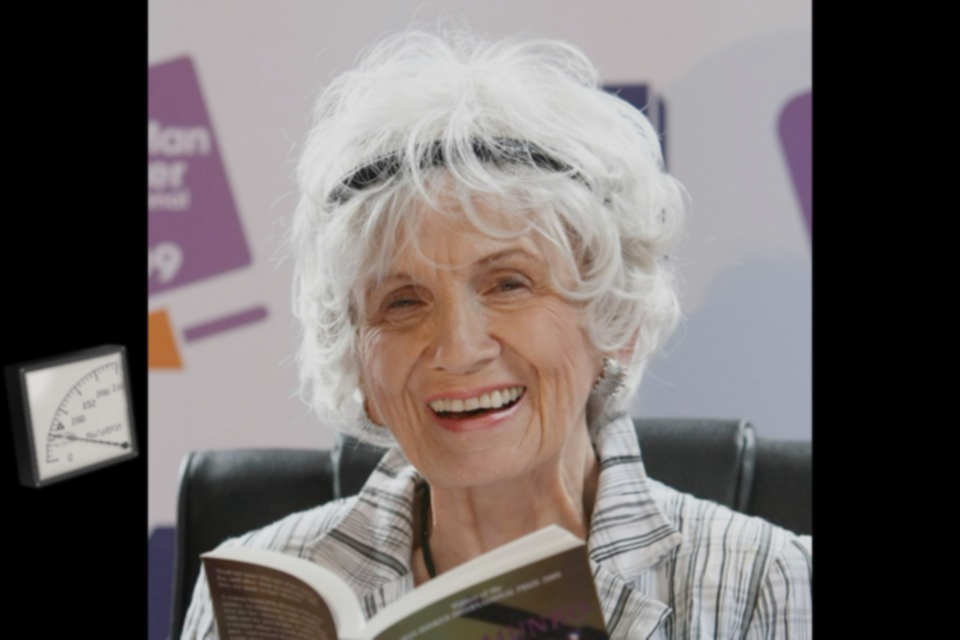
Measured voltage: 50 mV
